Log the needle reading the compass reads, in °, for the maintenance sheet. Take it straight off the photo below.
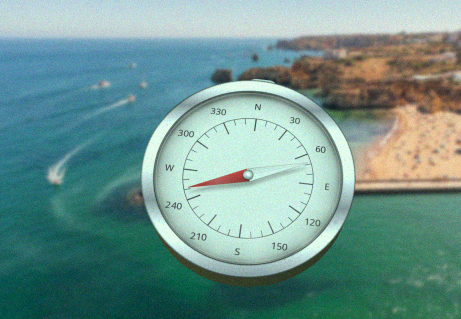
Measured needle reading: 250 °
